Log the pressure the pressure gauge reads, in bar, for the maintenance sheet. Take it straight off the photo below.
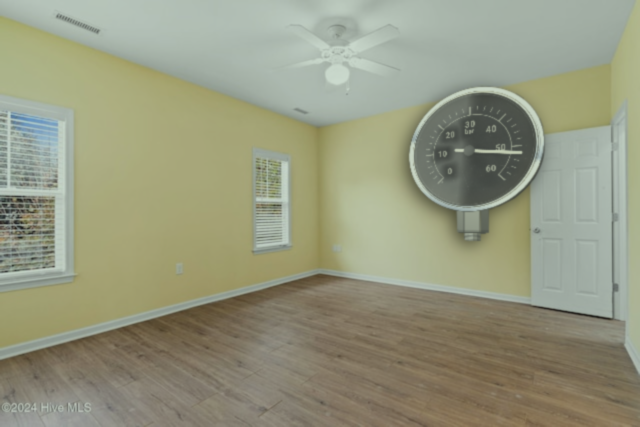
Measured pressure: 52 bar
